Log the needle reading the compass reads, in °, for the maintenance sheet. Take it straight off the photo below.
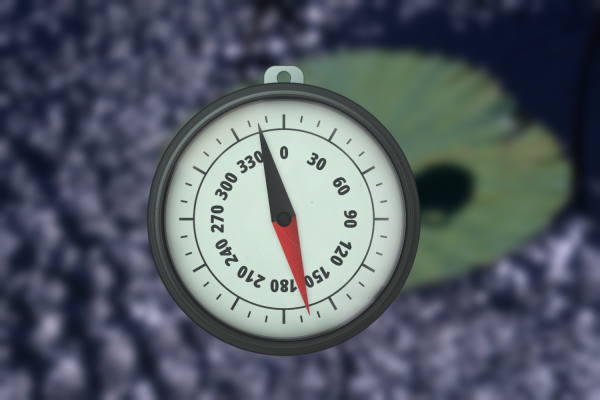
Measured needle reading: 165 °
